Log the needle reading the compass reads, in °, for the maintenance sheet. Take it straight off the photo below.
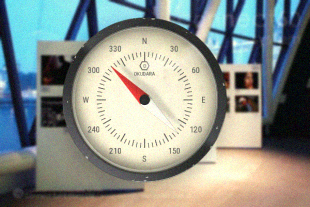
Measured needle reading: 315 °
